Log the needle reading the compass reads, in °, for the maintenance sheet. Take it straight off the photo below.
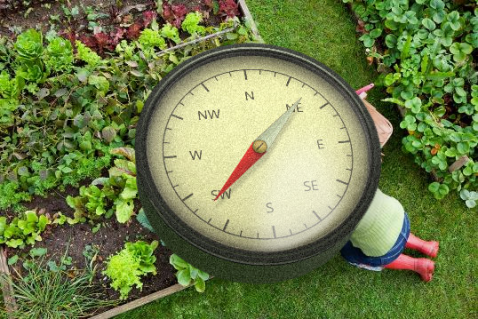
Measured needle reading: 225 °
